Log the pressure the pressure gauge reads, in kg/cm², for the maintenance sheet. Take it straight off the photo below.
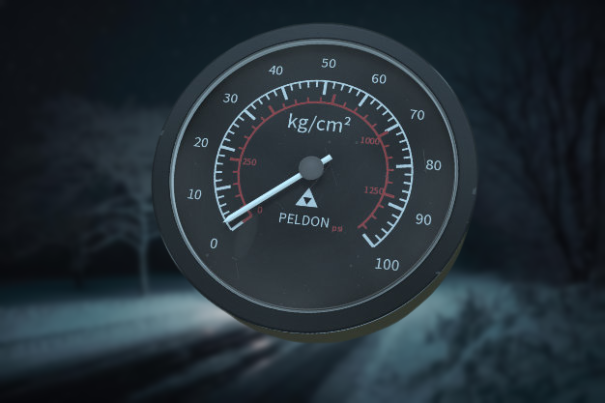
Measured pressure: 2 kg/cm²
